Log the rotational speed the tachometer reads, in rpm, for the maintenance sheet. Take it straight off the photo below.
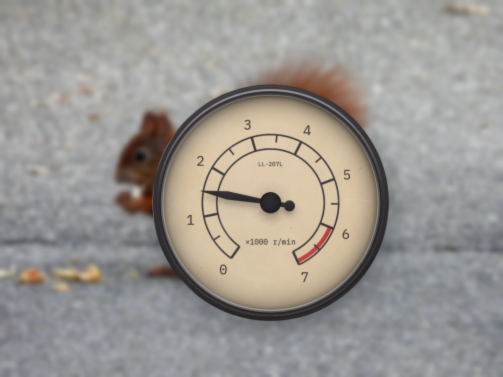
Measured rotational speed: 1500 rpm
